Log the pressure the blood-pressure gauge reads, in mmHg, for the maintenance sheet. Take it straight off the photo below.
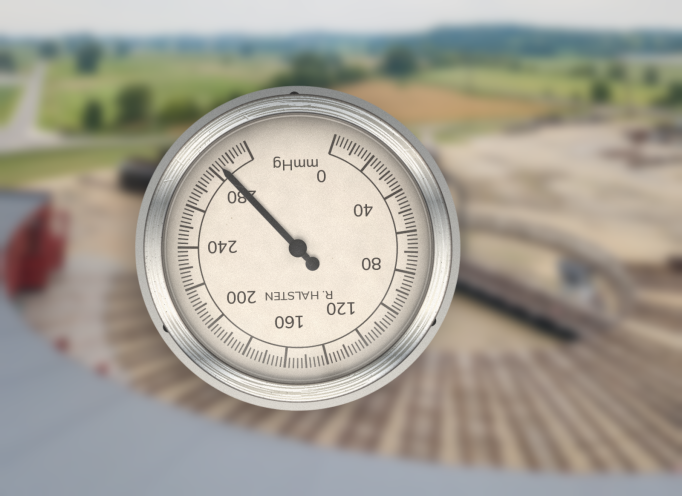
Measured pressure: 284 mmHg
